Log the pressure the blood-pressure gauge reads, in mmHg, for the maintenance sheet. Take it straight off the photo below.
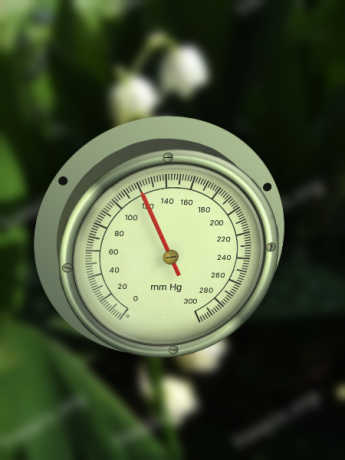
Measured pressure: 120 mmHg
